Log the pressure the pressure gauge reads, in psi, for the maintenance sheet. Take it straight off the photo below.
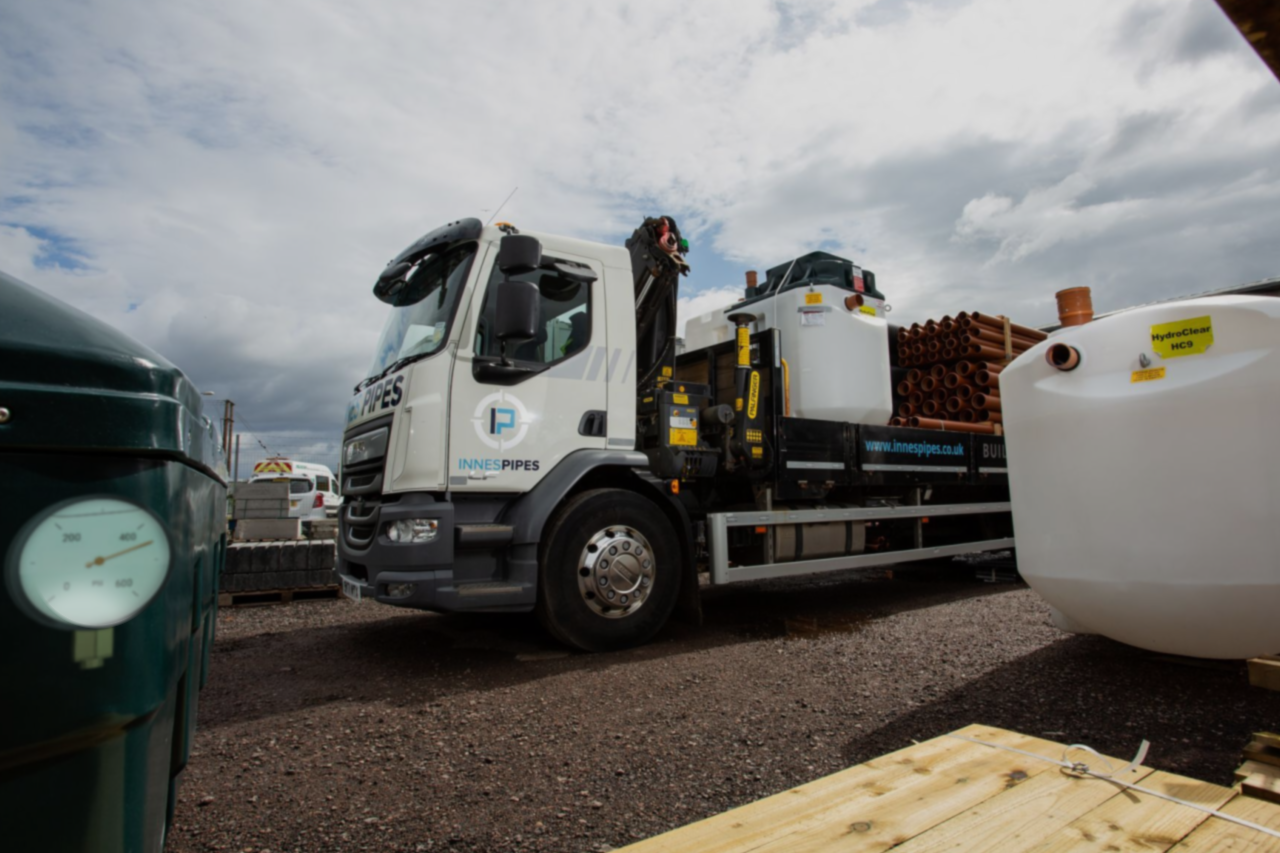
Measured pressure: 450 psi
